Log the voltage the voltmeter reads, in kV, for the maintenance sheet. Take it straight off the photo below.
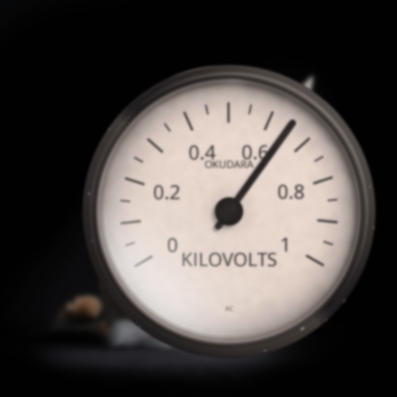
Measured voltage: 0.65 kV
